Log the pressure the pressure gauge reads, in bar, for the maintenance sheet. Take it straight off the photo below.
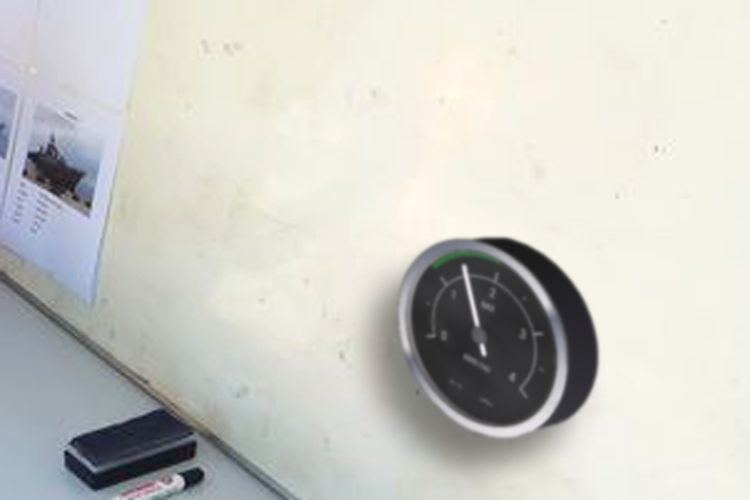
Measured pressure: 1.5 bar
